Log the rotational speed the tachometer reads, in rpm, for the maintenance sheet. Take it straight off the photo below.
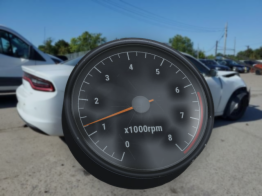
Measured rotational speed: 1250 rpm
